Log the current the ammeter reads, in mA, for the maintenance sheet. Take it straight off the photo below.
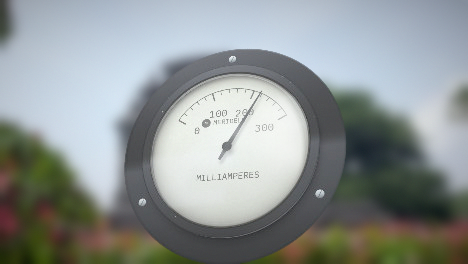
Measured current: 220 mA
